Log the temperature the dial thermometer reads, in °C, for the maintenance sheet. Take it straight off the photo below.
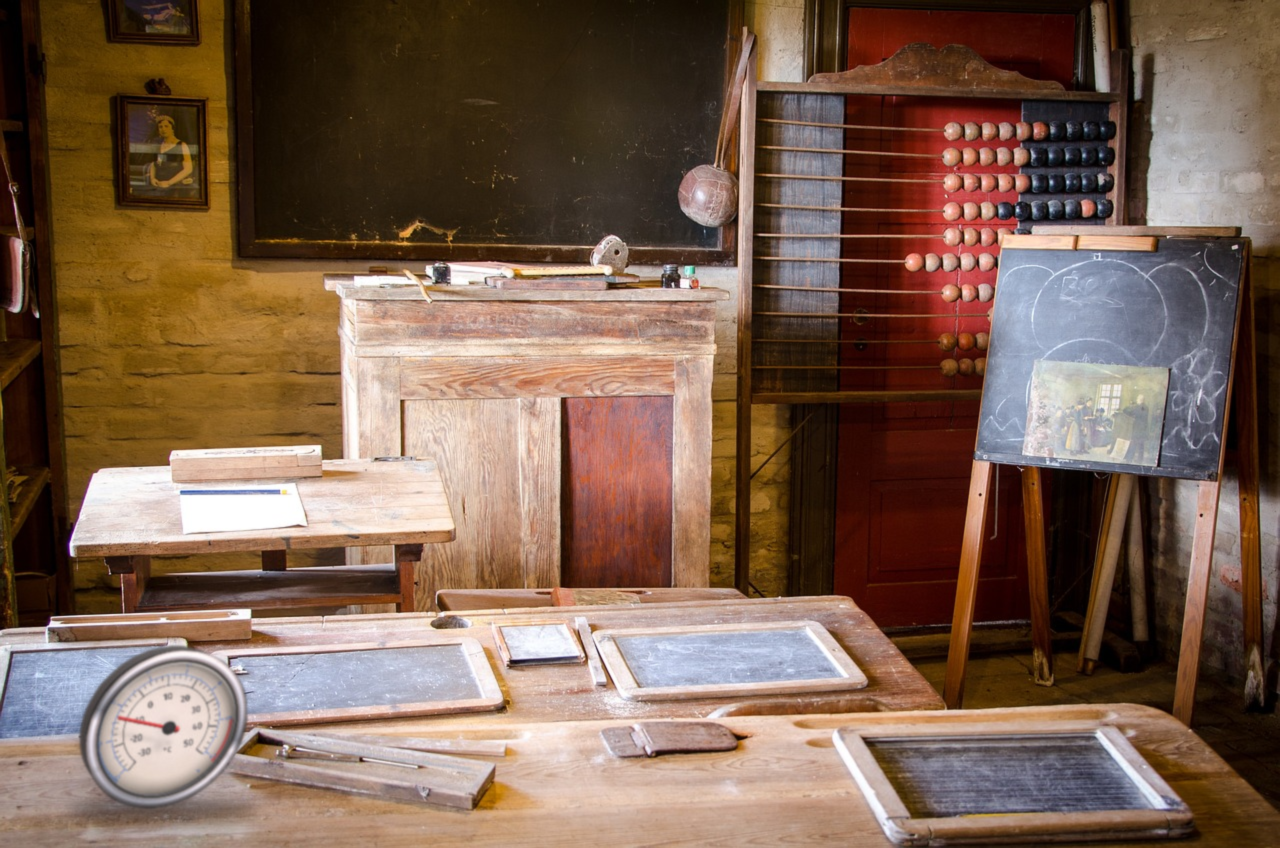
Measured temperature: -10 °C
